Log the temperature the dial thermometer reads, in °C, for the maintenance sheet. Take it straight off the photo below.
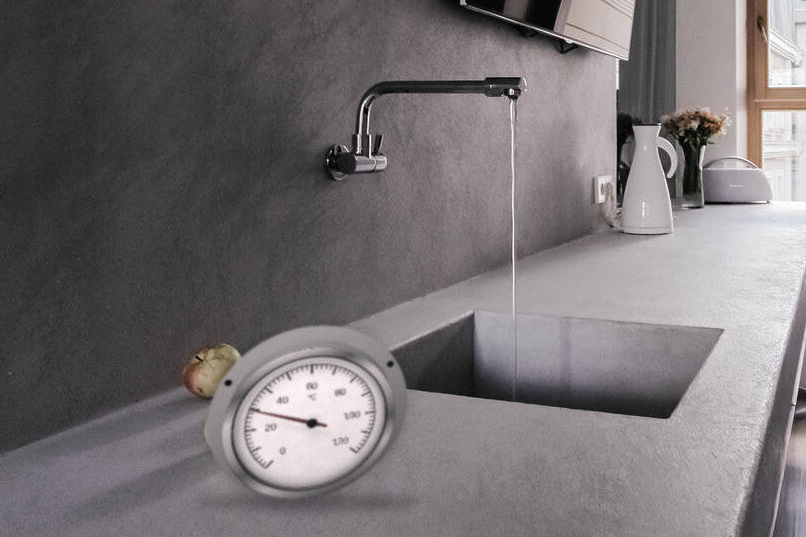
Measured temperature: 30 °C
